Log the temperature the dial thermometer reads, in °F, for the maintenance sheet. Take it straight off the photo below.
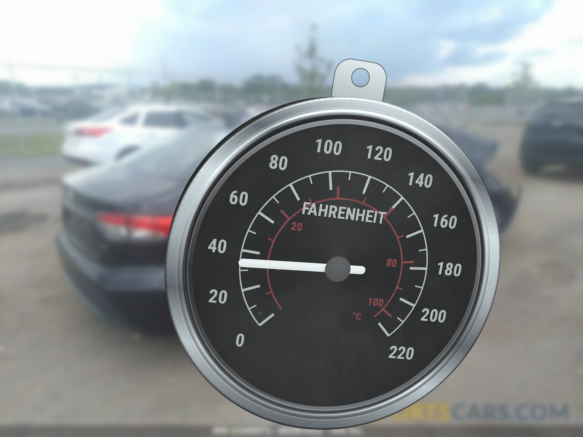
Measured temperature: 35 °F
